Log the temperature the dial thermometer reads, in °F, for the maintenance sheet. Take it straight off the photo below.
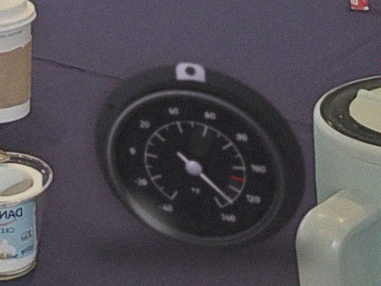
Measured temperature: 130 °F
